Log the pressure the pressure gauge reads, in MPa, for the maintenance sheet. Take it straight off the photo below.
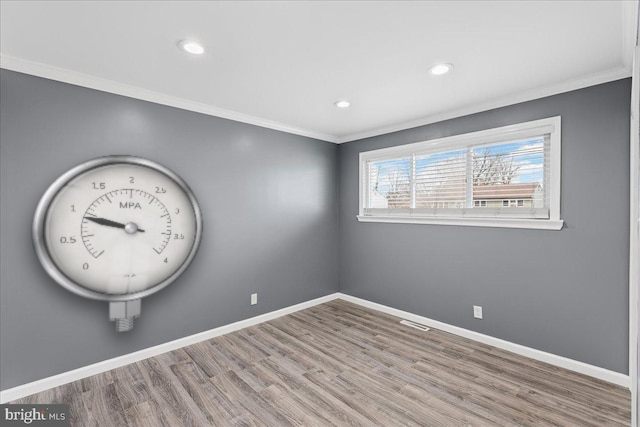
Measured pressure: 0.9 MPa
